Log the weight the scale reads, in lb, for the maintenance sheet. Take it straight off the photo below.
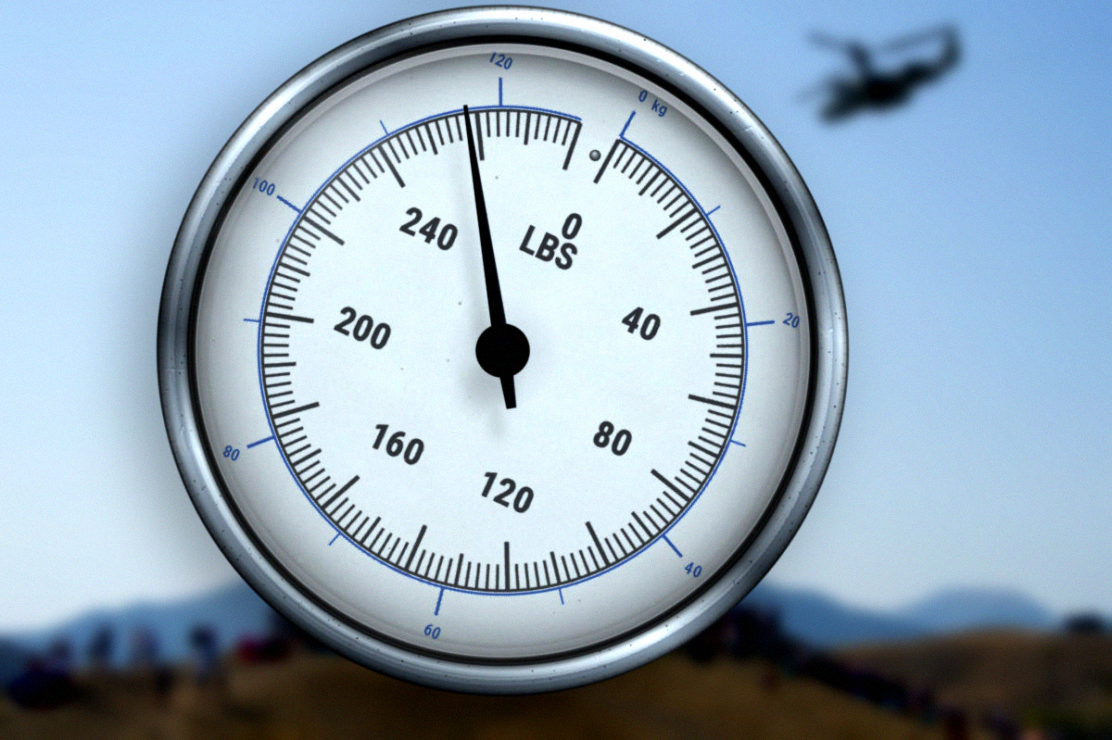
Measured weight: 258 lb
